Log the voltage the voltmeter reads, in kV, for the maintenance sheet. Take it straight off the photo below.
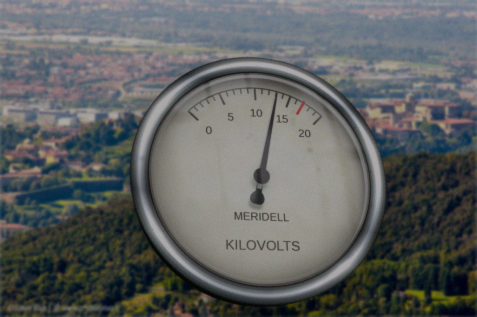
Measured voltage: 13 kV
